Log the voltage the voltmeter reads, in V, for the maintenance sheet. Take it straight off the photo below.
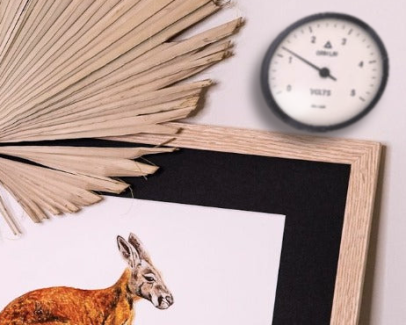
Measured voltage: 1.2 V
